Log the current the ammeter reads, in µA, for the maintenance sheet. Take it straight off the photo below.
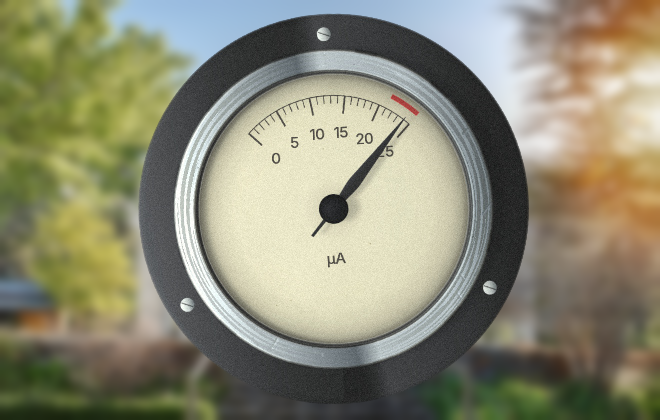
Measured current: 24 µA
